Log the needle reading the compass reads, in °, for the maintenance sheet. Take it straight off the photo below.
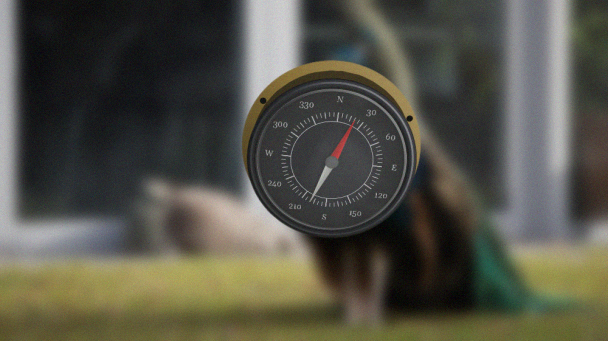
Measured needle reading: 20 °
